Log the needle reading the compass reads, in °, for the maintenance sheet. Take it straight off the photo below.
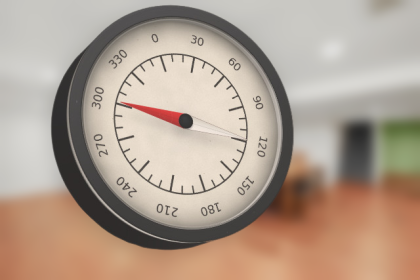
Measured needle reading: 300 °
